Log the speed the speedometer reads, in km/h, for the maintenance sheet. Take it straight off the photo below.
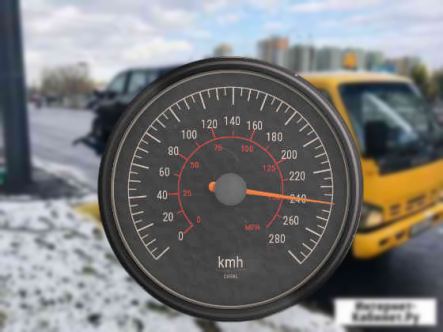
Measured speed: 240 km/h
